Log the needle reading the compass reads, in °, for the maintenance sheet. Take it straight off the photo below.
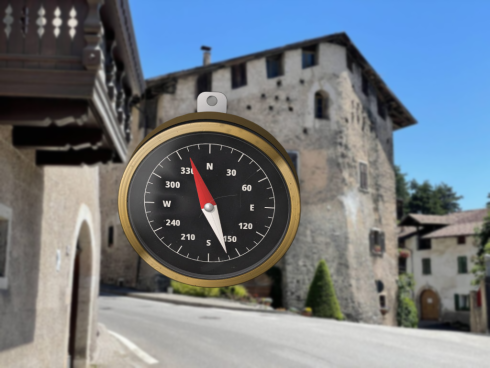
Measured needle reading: 340 °
